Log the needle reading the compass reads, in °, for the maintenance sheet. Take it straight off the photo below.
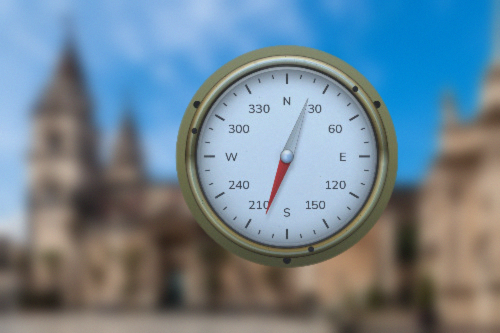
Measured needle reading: 200 °
